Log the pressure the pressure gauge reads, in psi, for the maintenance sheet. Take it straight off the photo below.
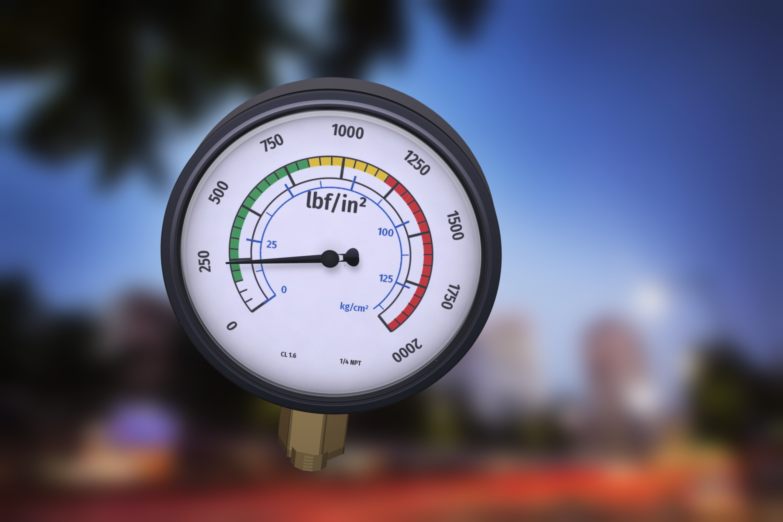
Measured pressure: 250 psi
